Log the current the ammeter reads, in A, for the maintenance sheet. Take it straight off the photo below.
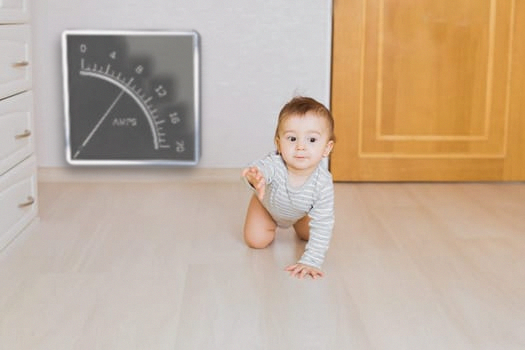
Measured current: 8 A
